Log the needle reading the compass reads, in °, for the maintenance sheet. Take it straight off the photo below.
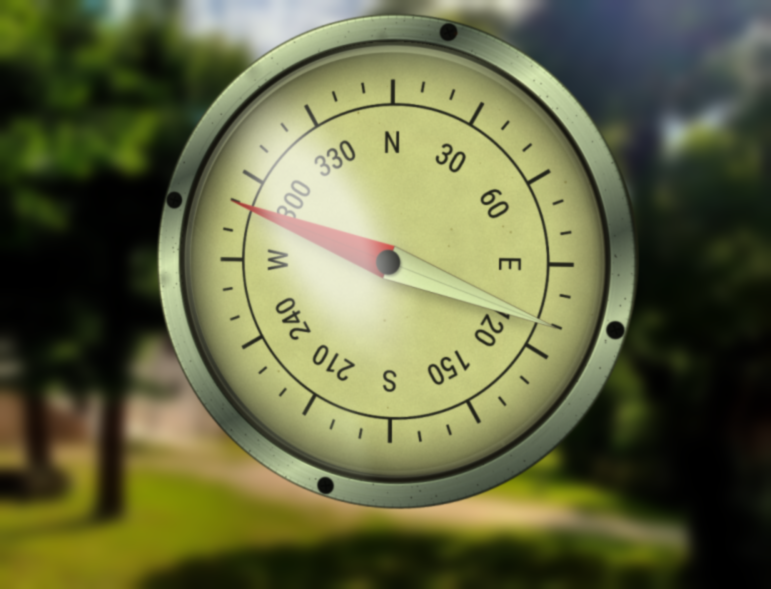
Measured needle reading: 290 °
